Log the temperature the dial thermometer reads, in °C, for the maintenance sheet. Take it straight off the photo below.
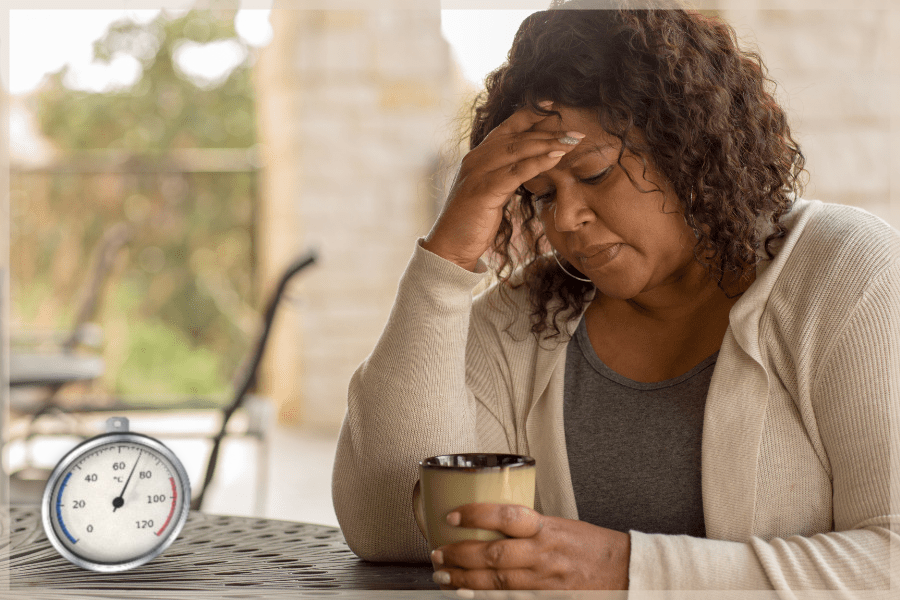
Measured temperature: 70 °C
